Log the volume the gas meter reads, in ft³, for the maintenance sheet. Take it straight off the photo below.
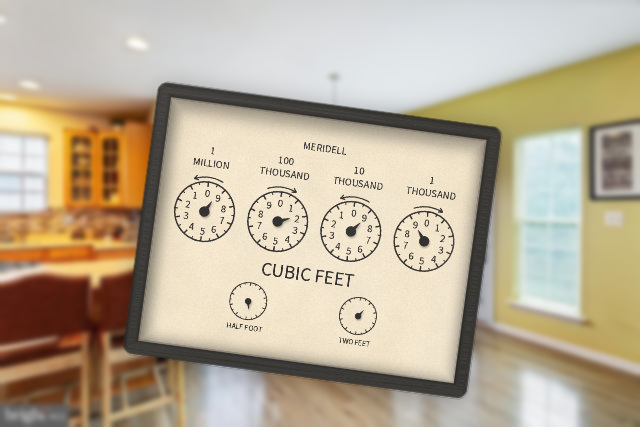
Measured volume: 918900 ft³
